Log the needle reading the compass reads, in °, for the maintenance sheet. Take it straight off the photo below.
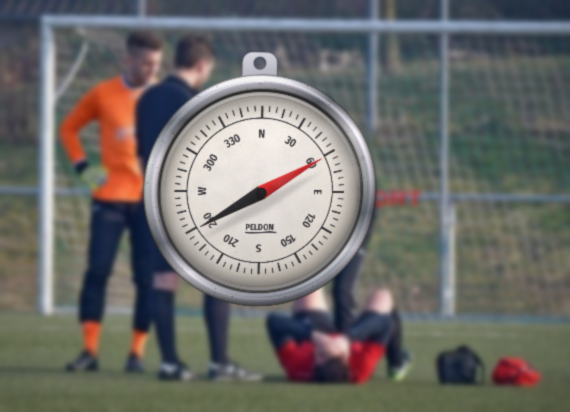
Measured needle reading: 60 °
